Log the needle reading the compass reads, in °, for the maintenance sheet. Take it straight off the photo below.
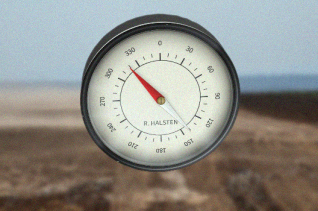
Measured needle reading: 320 °
